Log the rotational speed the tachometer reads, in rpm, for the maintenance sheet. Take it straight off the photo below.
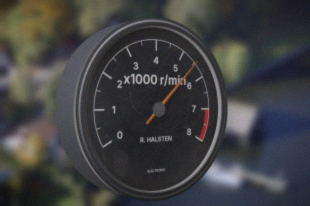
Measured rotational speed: 5500 rpm
